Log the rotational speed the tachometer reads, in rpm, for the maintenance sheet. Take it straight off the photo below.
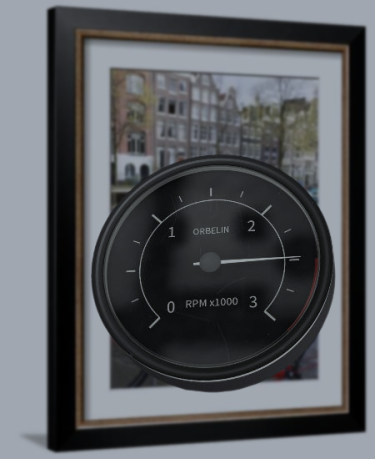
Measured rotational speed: 2500 rpm
